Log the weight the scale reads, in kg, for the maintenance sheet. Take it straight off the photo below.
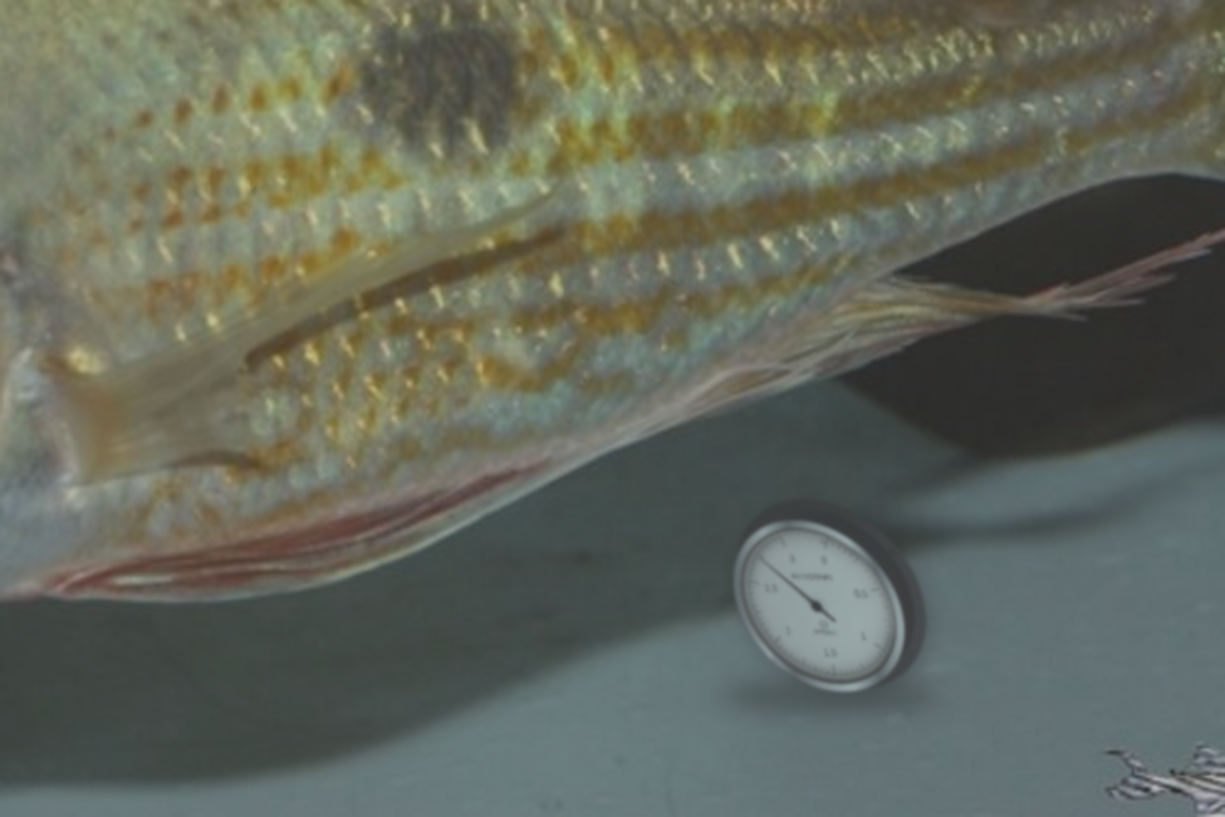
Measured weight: 2.75 kg
